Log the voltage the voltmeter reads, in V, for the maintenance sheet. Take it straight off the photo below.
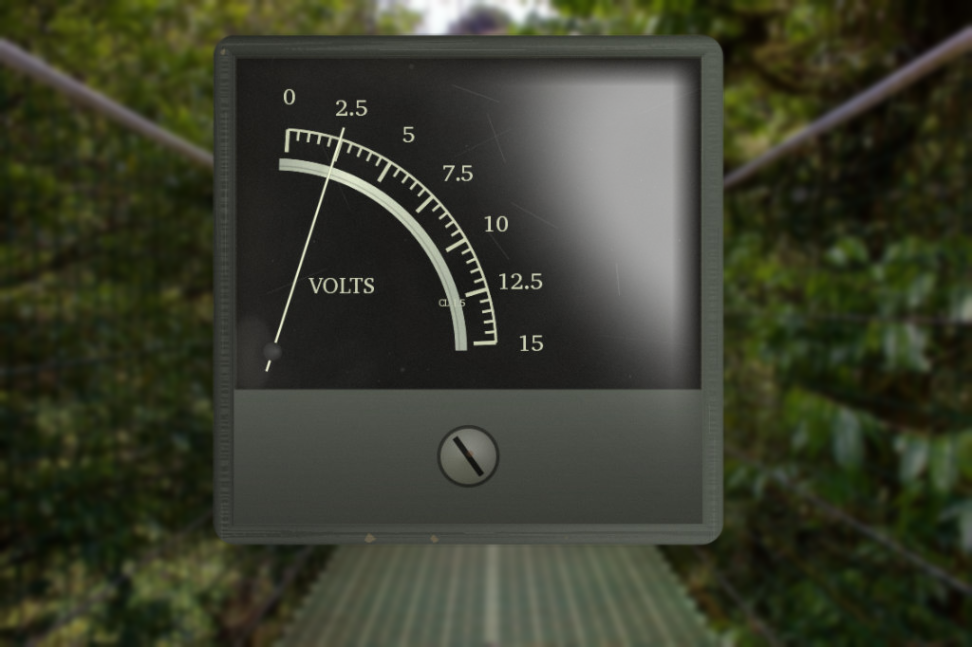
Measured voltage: 2.5 V
